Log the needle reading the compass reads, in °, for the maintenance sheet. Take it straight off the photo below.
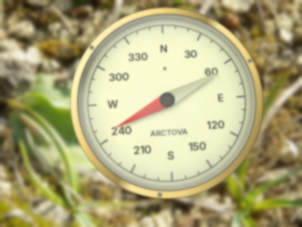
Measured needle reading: 245 °
